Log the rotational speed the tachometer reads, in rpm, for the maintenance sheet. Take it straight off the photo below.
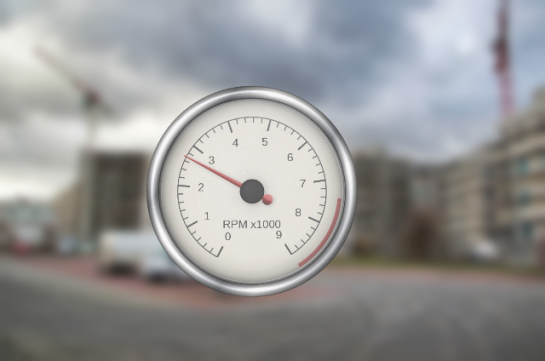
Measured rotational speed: 2700 rpm
